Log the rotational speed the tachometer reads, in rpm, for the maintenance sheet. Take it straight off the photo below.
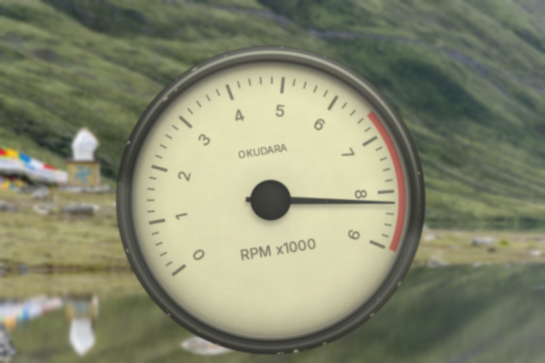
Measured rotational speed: 8200 rpm
